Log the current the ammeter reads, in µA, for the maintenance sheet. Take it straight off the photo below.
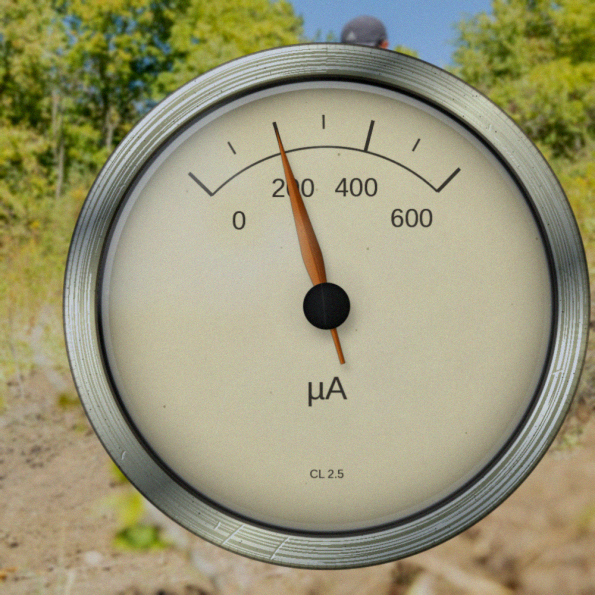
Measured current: 200 µA
